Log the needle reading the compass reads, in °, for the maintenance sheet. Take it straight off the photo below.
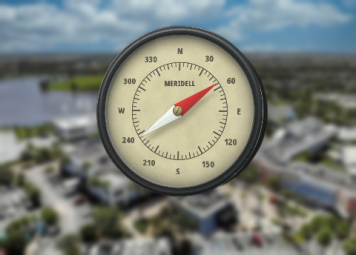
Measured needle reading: 55 °
